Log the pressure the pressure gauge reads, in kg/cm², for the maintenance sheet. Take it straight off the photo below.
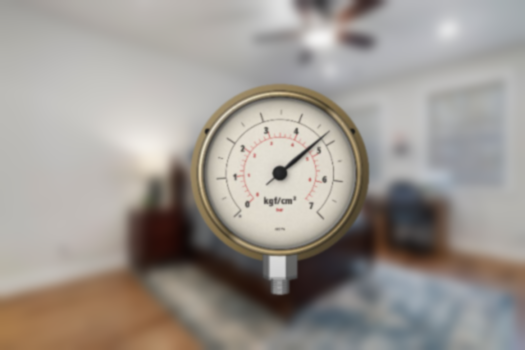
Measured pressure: 4.75 kg/cm²
